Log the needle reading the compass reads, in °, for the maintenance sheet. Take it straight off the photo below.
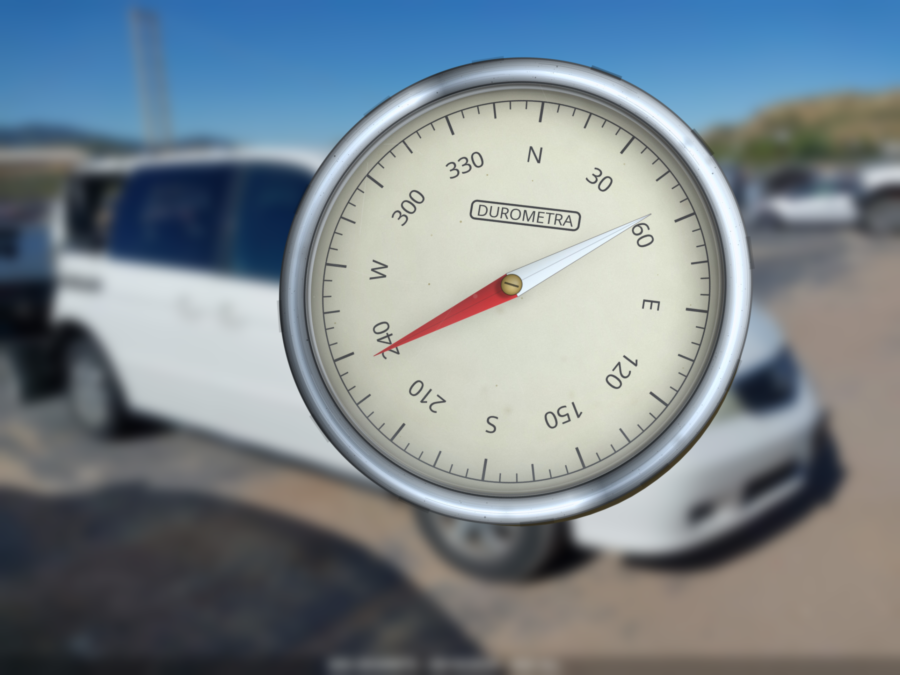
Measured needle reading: 235 °
